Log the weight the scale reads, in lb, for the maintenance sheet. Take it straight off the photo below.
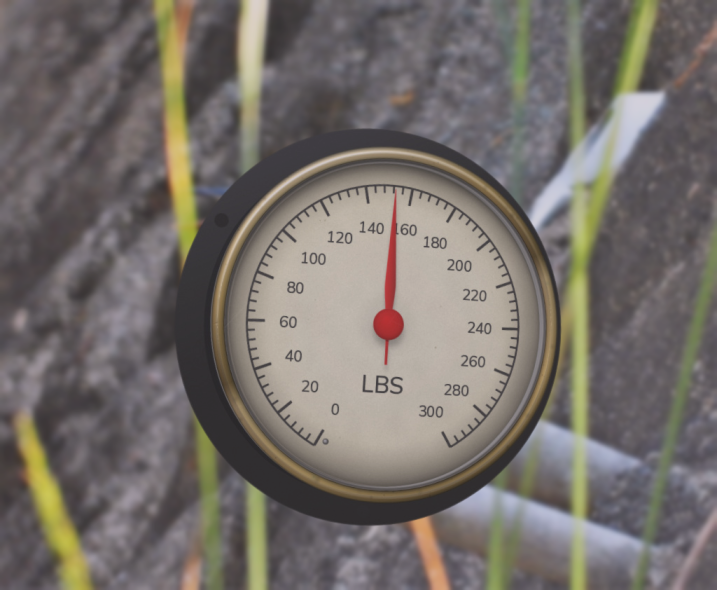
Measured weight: 152 lb
